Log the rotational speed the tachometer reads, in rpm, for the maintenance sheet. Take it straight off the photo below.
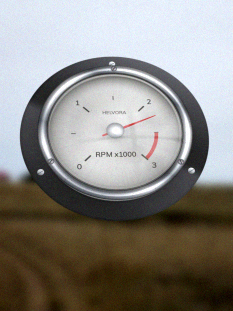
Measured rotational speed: 2250 rpm
